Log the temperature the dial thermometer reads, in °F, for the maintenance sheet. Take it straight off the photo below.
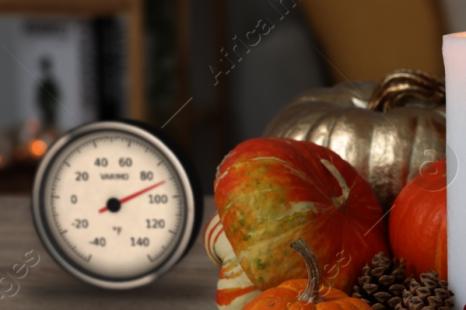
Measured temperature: 90 °F
